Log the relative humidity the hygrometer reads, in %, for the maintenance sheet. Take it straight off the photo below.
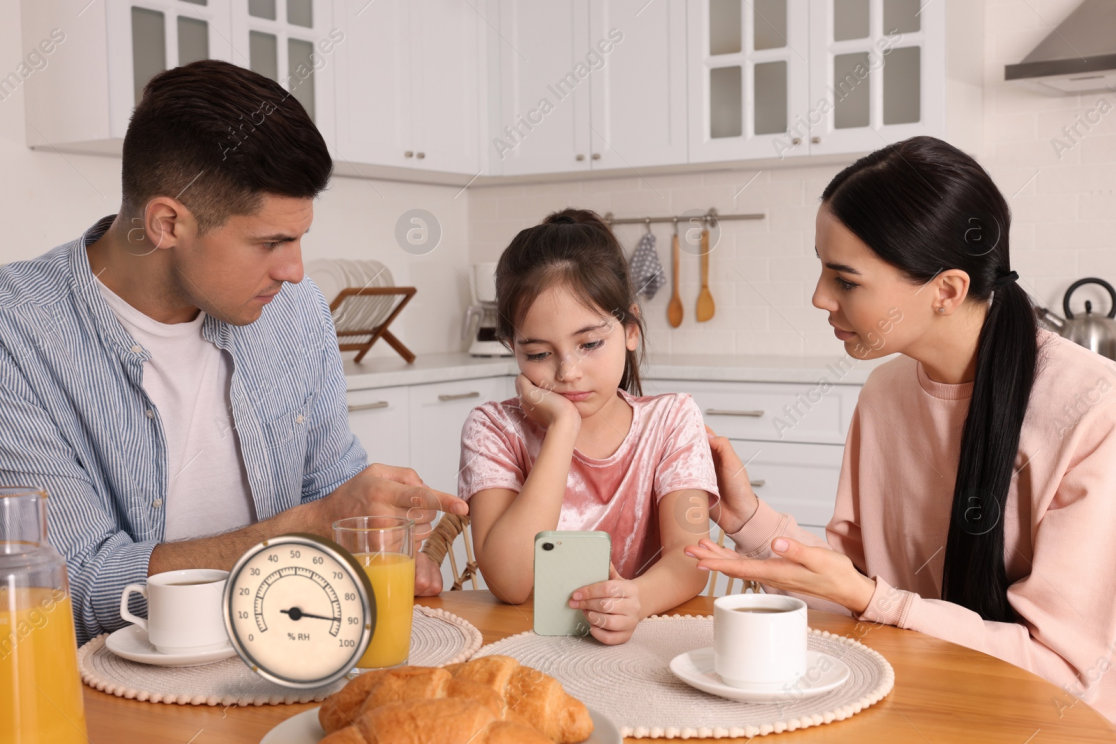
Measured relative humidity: 90 %
